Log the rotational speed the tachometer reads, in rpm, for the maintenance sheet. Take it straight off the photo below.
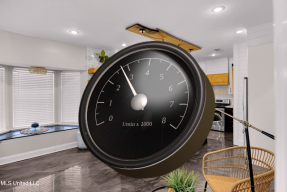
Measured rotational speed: 2750 rpm
